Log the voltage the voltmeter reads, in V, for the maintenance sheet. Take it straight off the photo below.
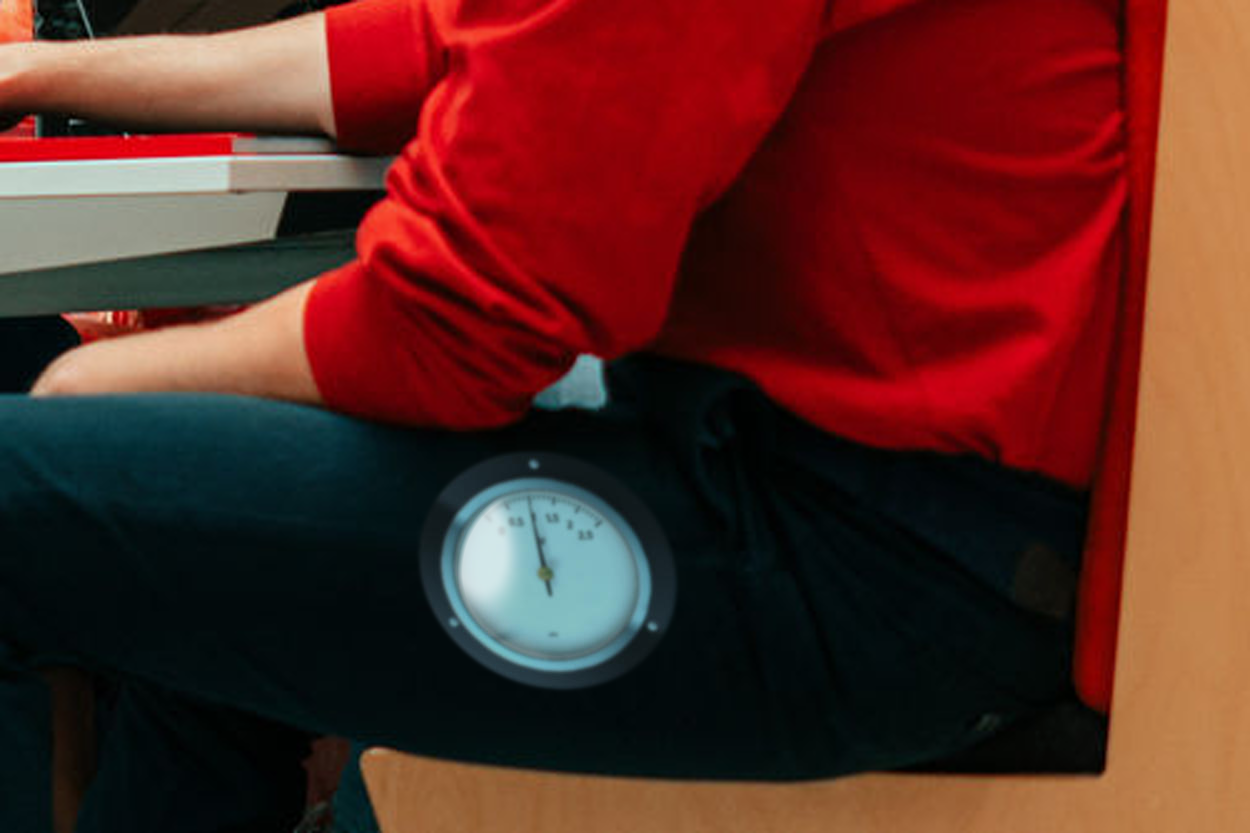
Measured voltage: 1 V
